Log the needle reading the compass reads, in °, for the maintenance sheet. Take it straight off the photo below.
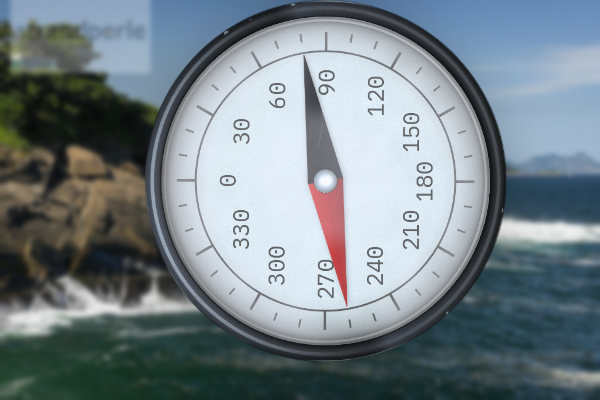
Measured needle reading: 260 °
